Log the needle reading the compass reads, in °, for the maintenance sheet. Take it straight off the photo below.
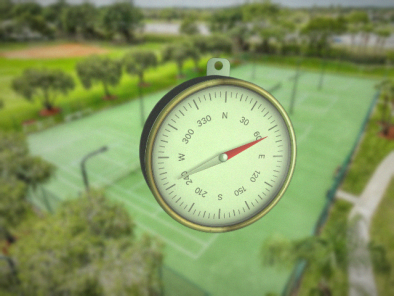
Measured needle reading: 65 °
